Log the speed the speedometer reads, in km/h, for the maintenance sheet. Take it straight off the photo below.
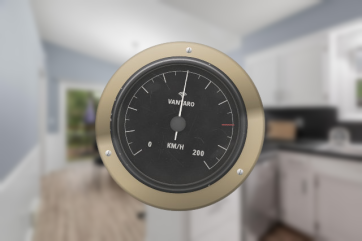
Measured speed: 100 km/h
